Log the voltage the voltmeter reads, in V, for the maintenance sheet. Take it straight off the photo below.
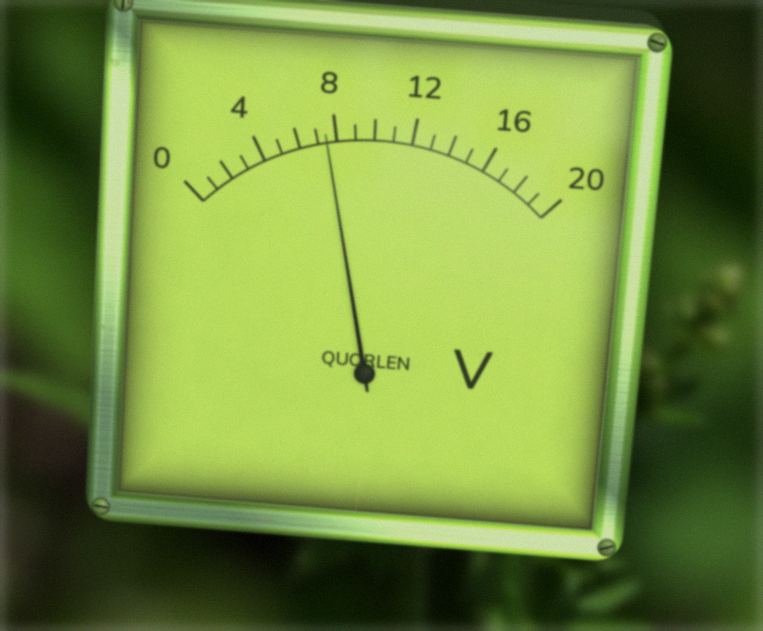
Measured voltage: 7.5 V
